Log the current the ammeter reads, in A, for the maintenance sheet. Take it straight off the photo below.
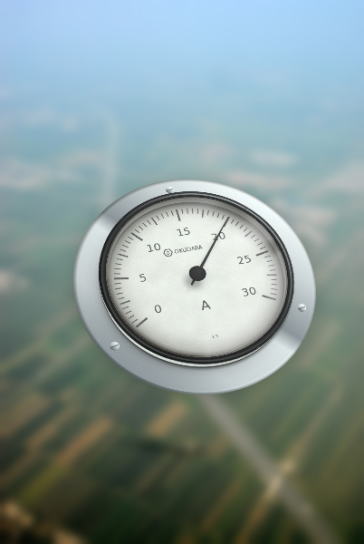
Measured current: 20 A
